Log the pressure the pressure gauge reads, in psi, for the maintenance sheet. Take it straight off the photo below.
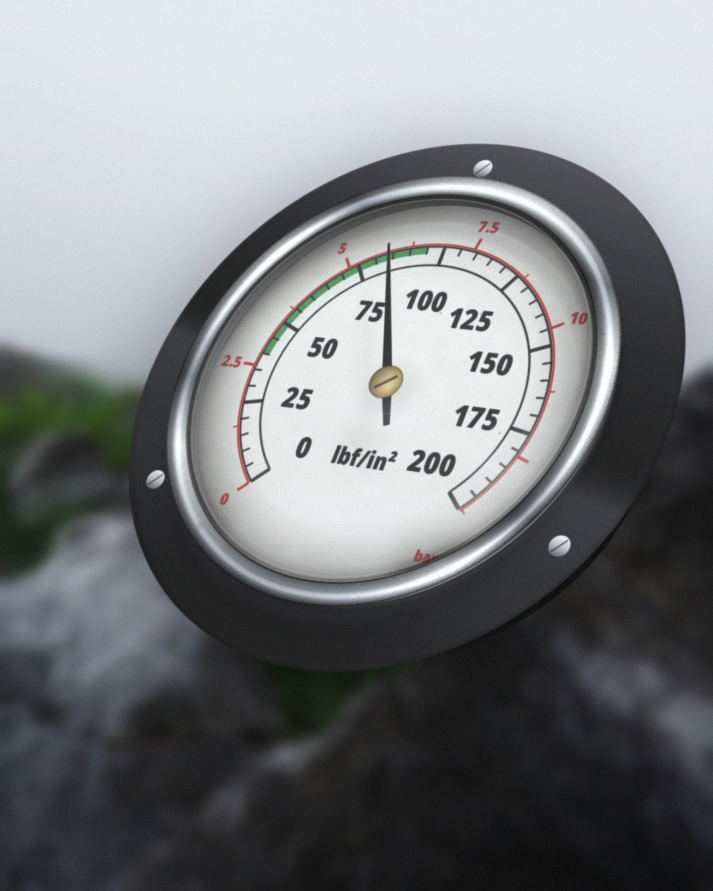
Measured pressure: 85 psi
